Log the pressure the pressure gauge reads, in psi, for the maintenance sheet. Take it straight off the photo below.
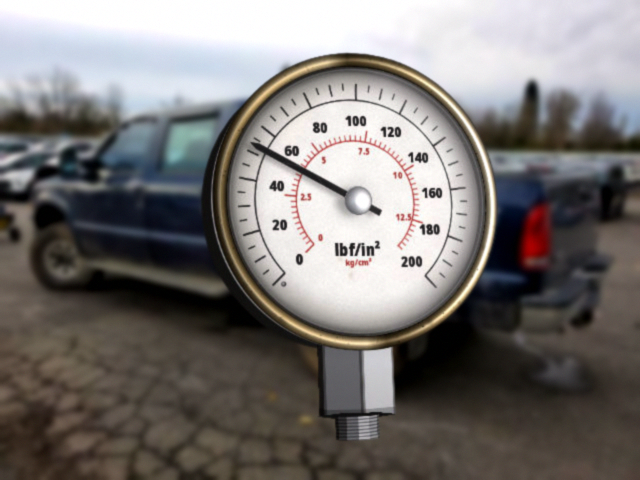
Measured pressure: 52.5 psi
